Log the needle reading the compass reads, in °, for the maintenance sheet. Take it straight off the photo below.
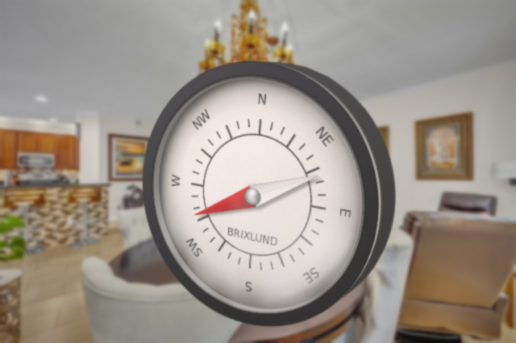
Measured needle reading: 245 °
